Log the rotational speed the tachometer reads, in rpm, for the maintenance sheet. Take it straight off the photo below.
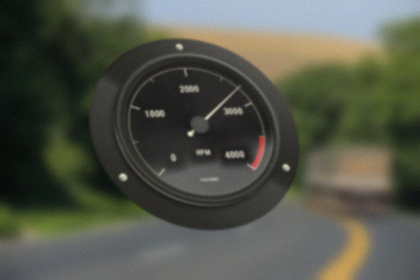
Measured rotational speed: 2750 rpm
